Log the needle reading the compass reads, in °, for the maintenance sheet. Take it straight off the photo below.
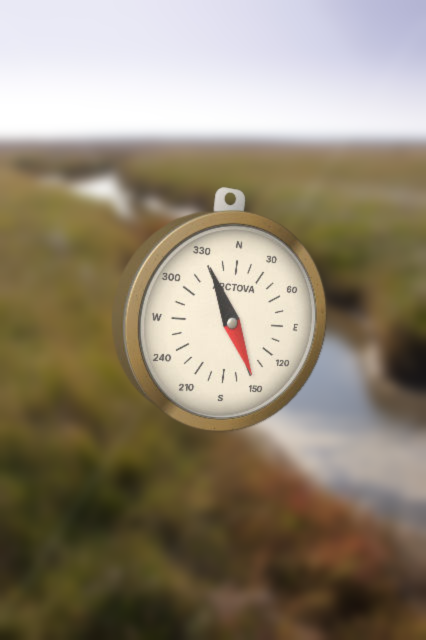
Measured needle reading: 150 °
